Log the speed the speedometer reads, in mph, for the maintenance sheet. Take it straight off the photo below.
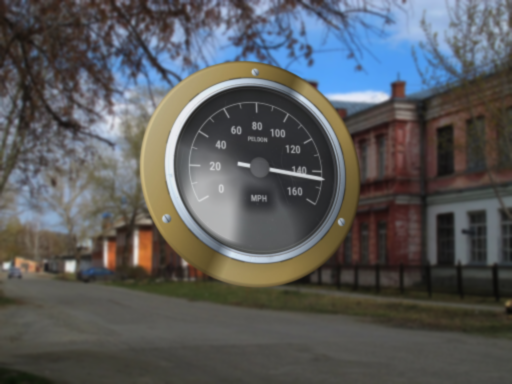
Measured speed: 145 mph
